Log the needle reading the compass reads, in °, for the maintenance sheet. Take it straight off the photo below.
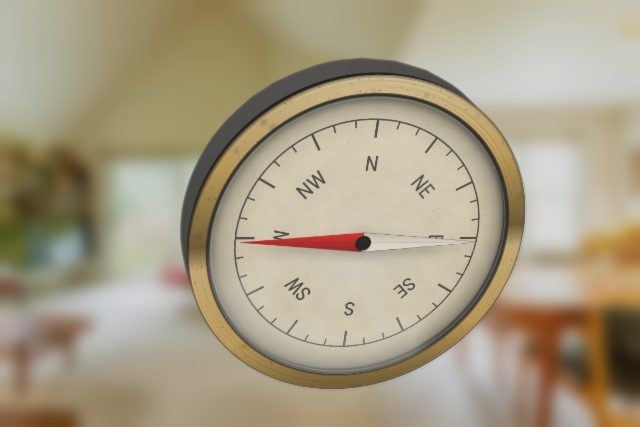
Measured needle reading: 270 °
